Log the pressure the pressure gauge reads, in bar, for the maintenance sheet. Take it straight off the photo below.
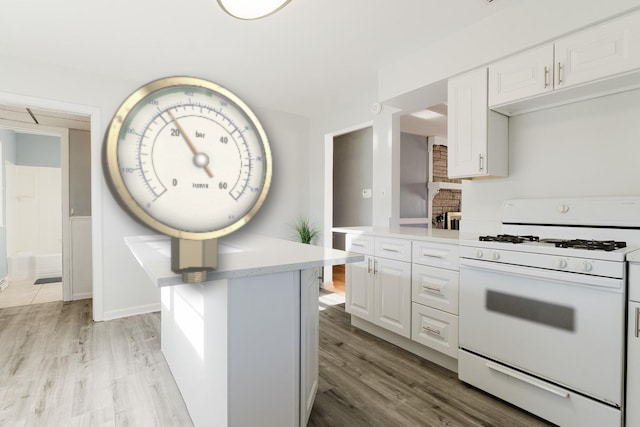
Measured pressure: 22 bar
